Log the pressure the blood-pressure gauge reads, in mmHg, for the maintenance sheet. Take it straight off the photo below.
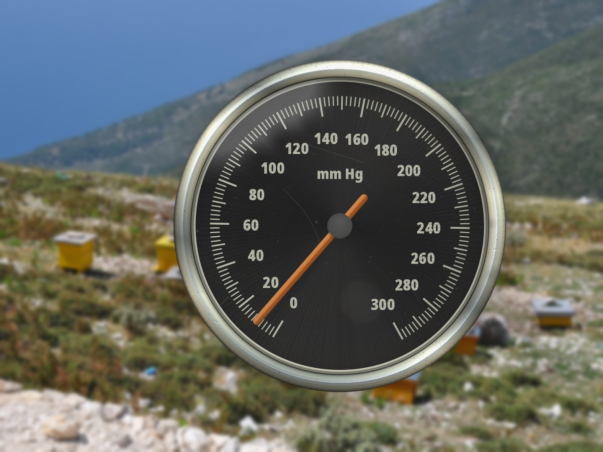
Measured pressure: 10 mmHg
